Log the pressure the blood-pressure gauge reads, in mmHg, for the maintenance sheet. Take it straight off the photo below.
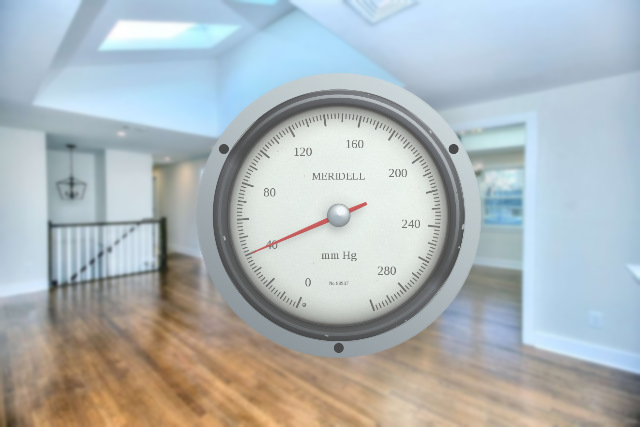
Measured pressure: 40 mmHg
